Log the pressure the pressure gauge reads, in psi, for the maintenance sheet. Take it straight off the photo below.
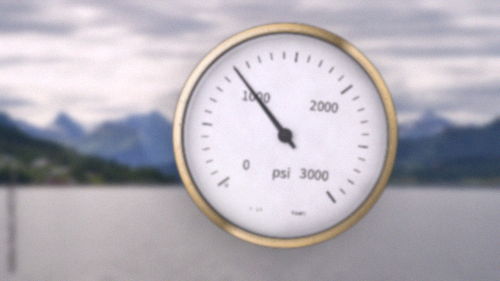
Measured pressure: 1000 psi
